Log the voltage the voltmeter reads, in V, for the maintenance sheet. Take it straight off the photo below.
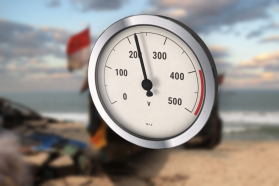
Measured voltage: 225 V
